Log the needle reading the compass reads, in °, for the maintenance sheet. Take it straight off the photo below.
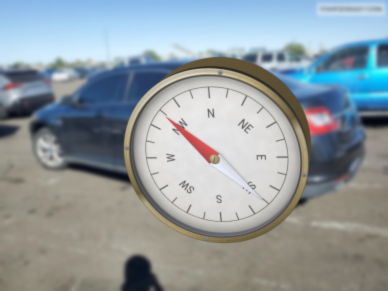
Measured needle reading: 315 °
